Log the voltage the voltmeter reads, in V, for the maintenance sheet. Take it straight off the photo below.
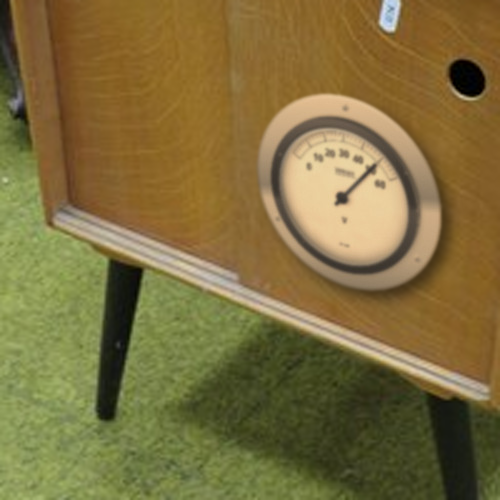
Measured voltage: 50 V
